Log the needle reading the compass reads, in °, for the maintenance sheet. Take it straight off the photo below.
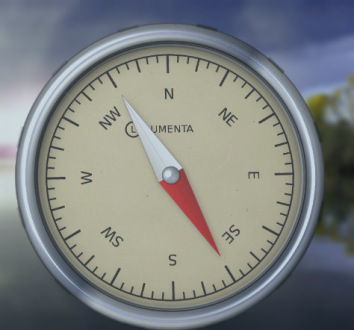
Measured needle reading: 150 °
